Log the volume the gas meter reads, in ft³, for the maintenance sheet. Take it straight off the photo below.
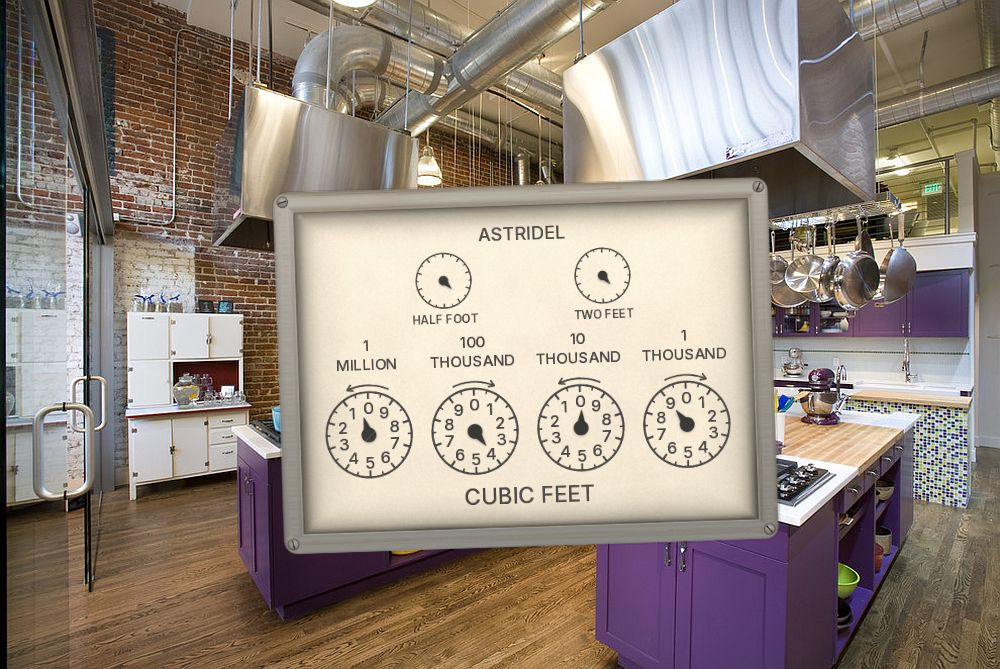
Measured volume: 39900 ft³
